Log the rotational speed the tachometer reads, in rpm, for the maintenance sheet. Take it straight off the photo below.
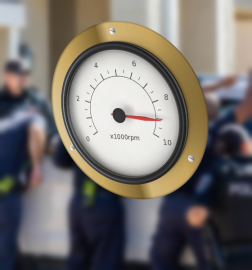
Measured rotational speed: 9000 rpm
